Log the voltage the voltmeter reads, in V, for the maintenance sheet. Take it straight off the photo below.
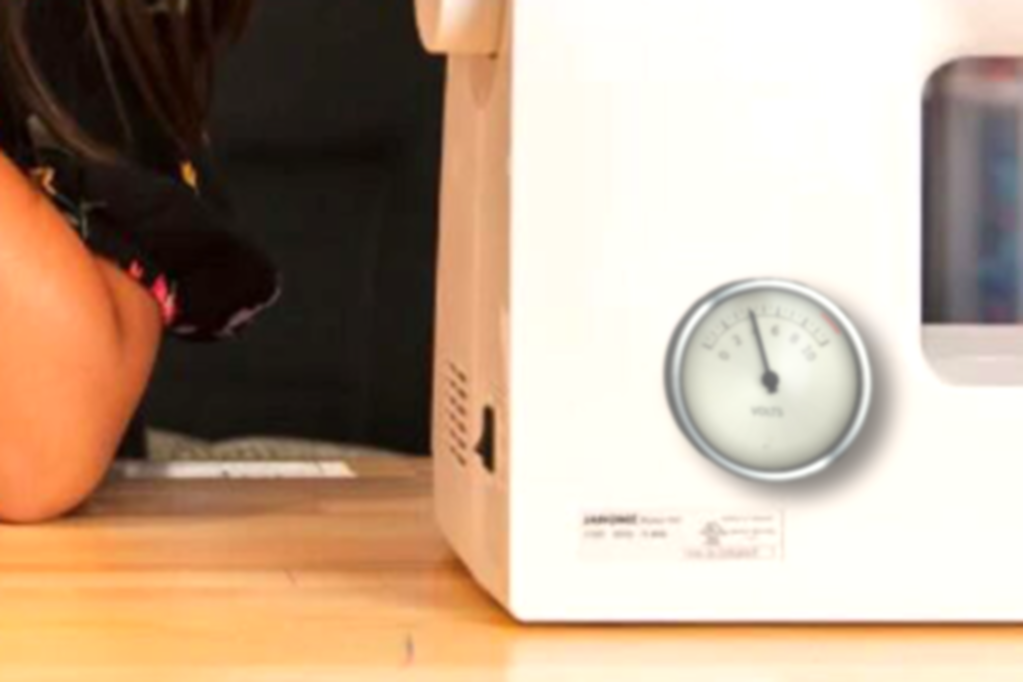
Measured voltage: 4 V
